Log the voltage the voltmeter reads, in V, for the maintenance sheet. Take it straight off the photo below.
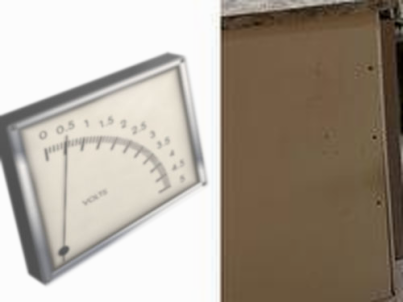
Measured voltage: 0.5 V
